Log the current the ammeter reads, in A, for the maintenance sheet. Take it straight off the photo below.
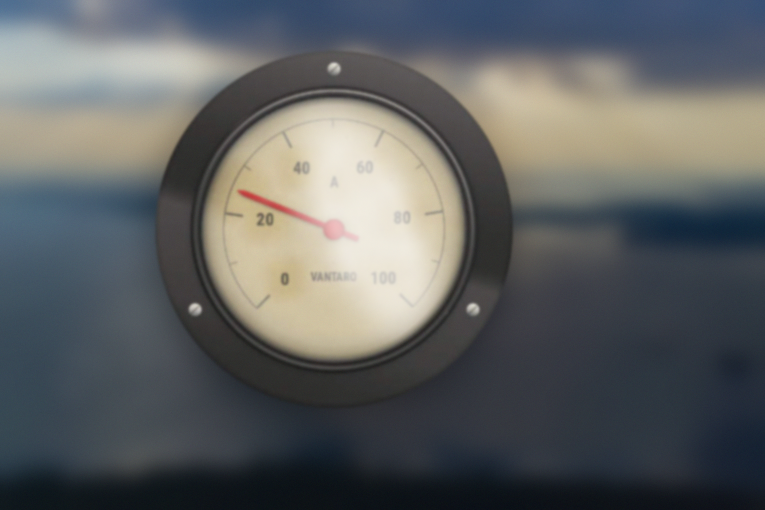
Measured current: 25 A
